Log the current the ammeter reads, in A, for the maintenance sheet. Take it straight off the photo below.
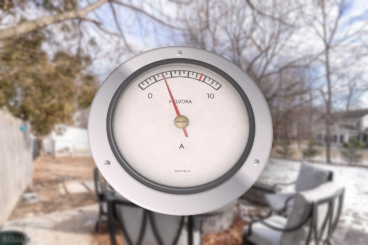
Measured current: 3 A
